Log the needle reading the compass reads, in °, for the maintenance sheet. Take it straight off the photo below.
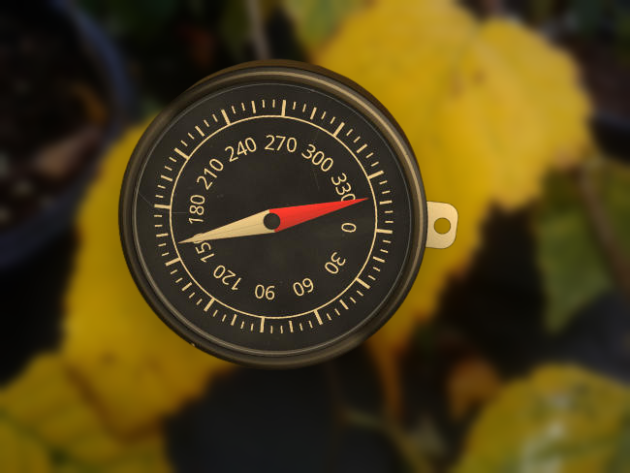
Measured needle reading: 340 °
